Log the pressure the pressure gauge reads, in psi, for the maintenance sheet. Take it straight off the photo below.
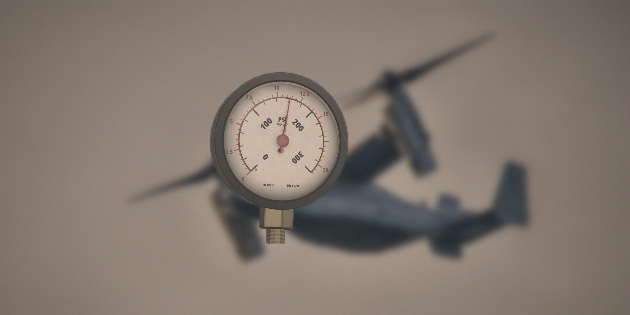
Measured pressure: 160 psi
